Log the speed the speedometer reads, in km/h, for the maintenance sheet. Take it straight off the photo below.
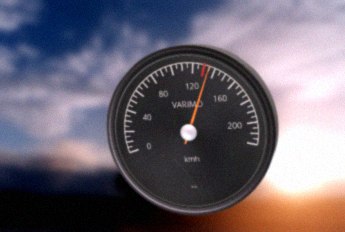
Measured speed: 135 km/h
